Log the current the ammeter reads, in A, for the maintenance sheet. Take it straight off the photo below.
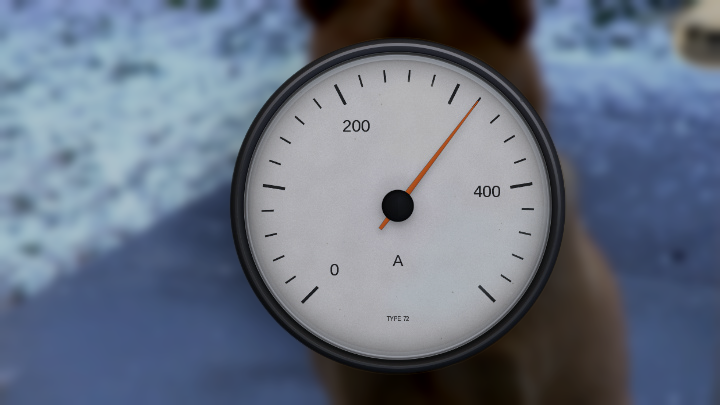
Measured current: 320 A
